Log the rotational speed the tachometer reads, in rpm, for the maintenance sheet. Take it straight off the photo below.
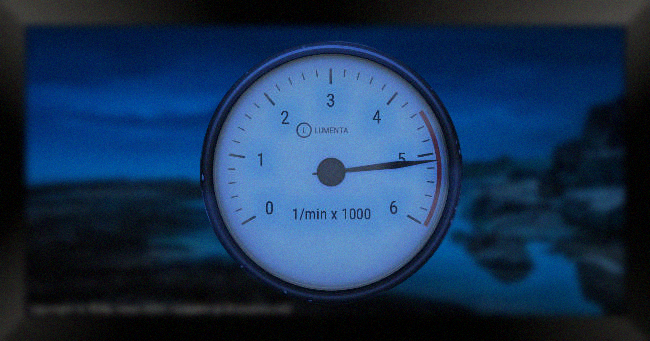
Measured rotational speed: 5100 rpm
